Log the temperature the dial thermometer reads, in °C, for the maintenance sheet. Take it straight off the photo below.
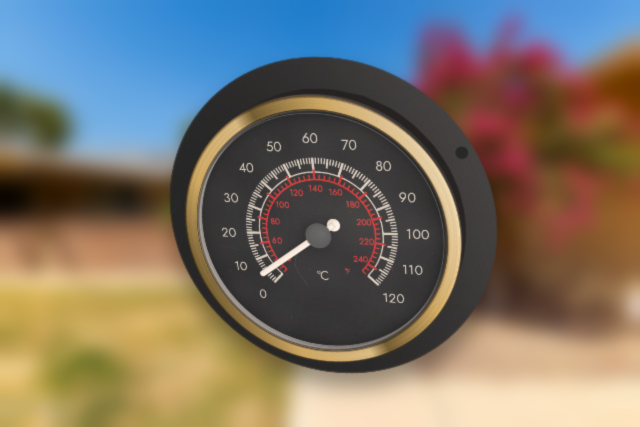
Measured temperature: 5 °C
